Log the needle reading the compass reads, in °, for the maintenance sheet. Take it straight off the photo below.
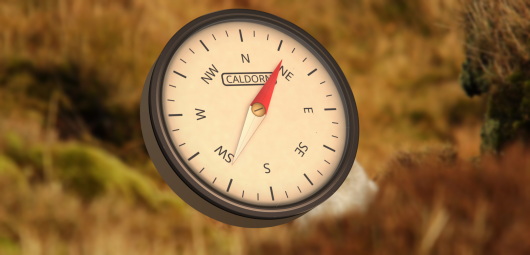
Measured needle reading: 35 °
